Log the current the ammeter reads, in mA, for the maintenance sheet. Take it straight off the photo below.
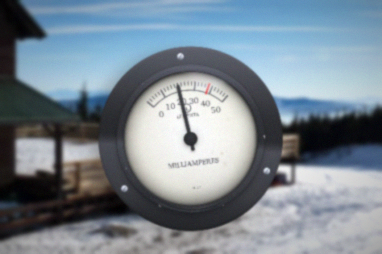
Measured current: 20 mA
